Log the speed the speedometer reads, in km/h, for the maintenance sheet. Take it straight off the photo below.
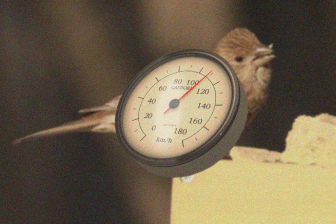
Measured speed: 110 km/h
